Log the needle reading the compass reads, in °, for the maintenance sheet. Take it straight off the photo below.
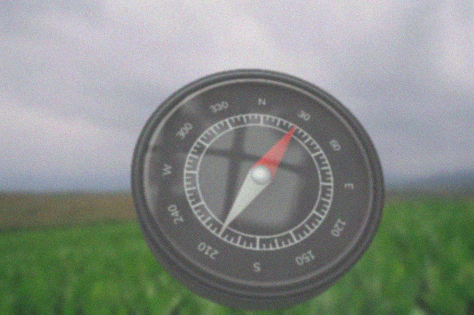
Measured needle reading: 30 °
